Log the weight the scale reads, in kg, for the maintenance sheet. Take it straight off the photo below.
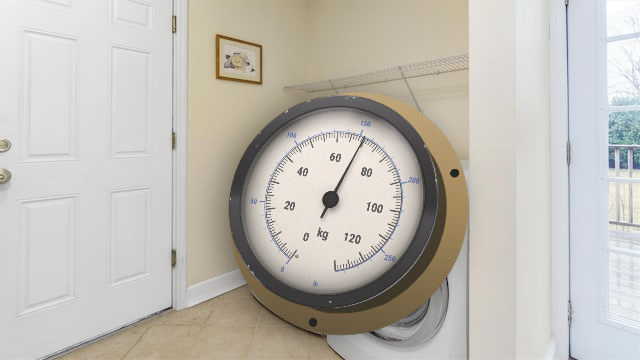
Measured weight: 70 kg
